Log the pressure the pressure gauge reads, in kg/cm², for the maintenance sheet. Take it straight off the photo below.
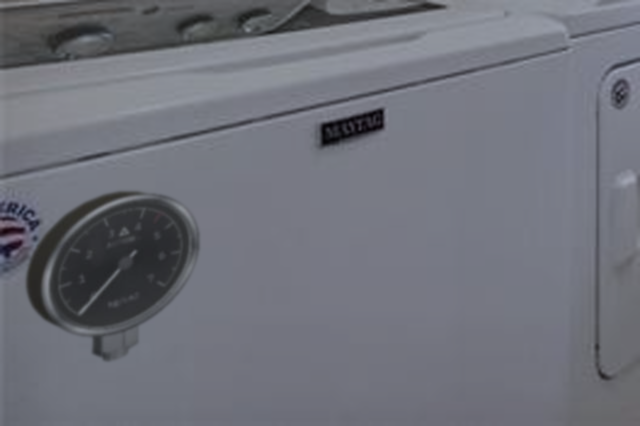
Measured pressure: 0 kg/cm²
